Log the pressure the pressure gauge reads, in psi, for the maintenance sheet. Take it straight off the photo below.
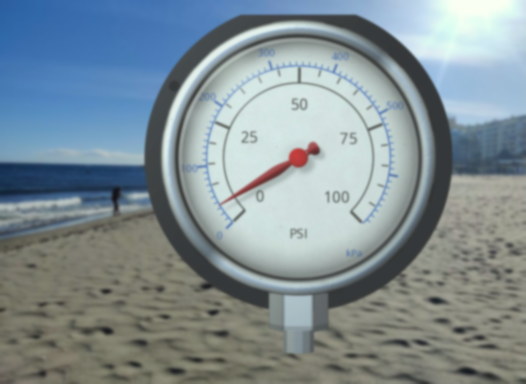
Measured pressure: 5 psi
